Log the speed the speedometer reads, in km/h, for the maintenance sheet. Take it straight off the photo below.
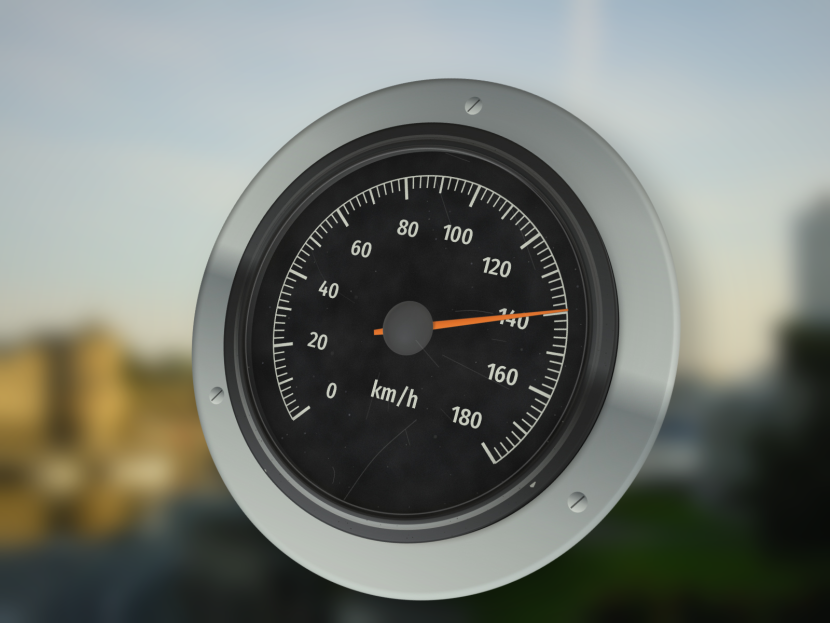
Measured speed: 140 km/h
